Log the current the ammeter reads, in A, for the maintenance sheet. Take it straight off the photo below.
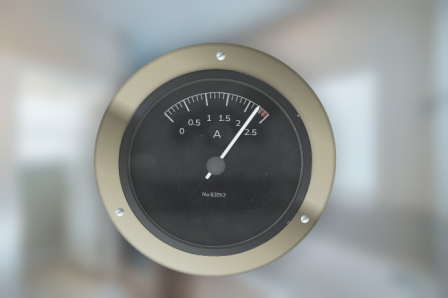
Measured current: 2.2 A
